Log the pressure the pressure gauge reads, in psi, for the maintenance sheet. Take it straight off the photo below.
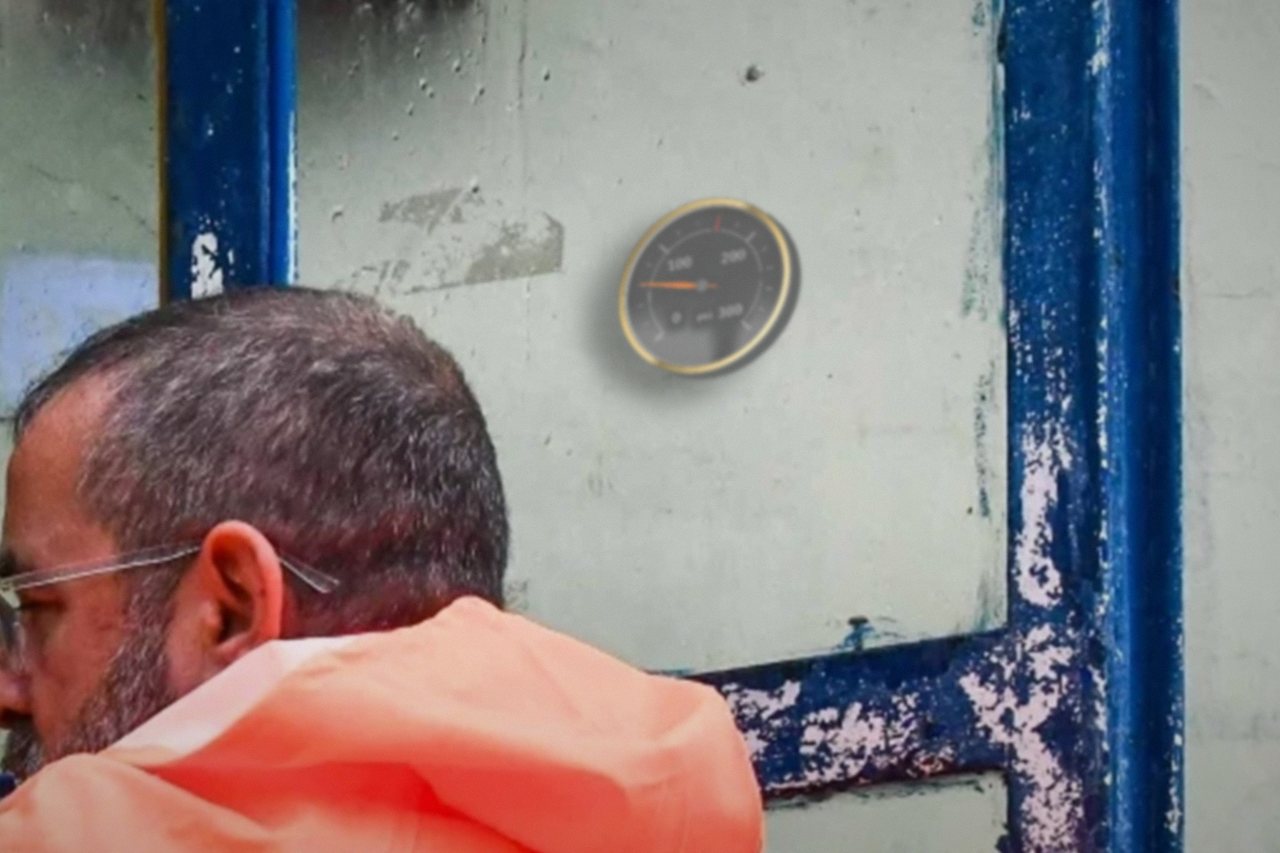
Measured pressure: 60 psi
